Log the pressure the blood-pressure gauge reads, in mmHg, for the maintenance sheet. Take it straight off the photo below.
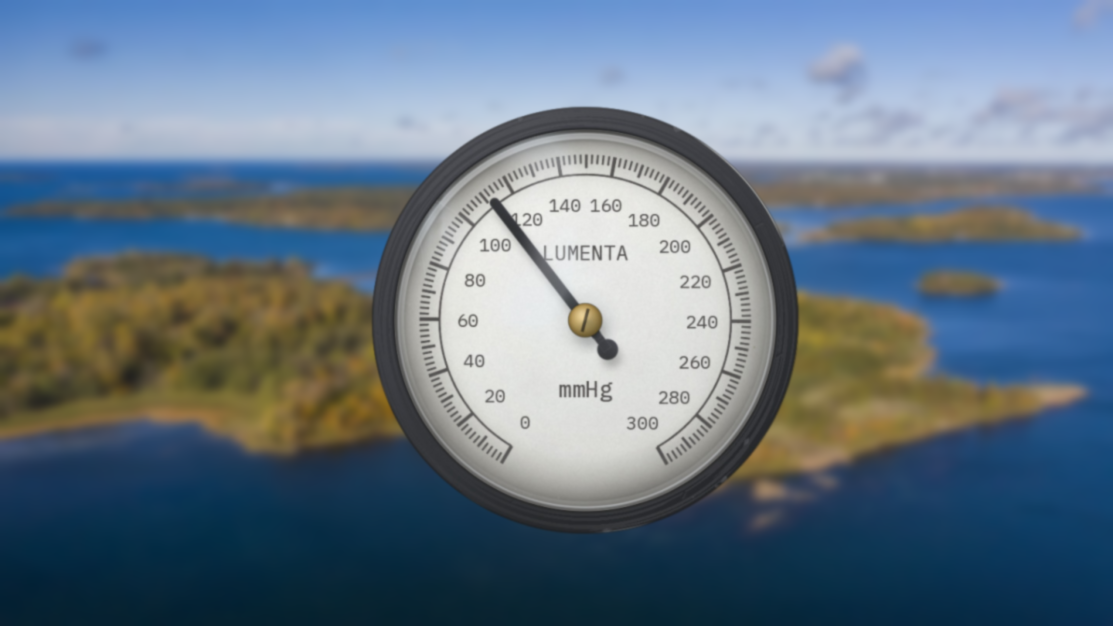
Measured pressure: 112 mmHg
